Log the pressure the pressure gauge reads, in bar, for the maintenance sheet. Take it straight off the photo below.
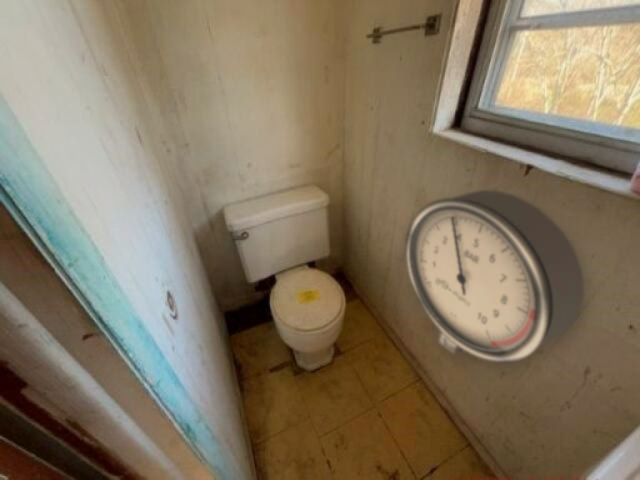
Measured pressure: 4 bar
